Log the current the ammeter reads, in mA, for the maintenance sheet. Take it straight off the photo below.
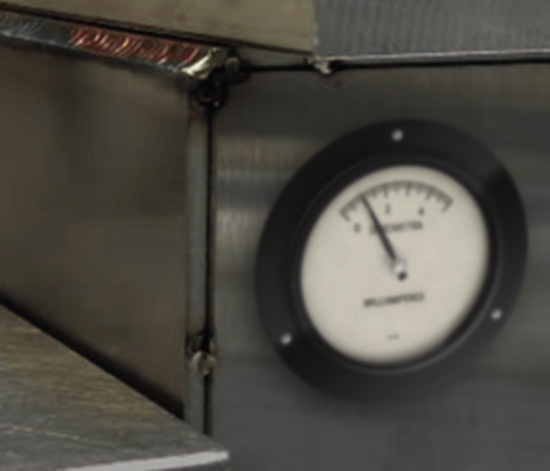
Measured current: 1 mA
